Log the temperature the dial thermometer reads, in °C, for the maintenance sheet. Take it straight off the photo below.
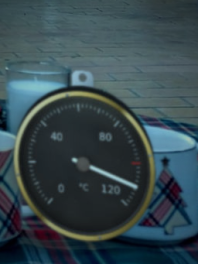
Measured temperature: 110 °C
